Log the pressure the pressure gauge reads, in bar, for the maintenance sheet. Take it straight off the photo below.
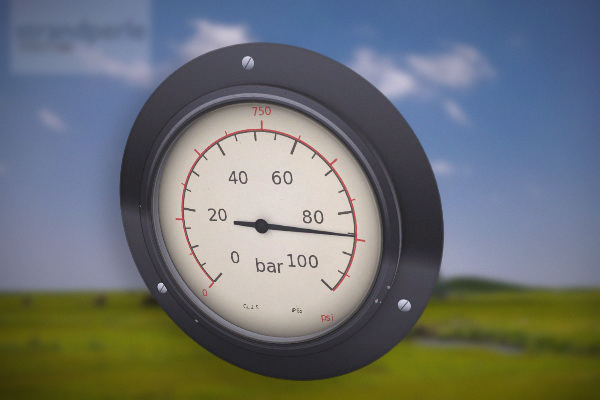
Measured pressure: 85 bar
